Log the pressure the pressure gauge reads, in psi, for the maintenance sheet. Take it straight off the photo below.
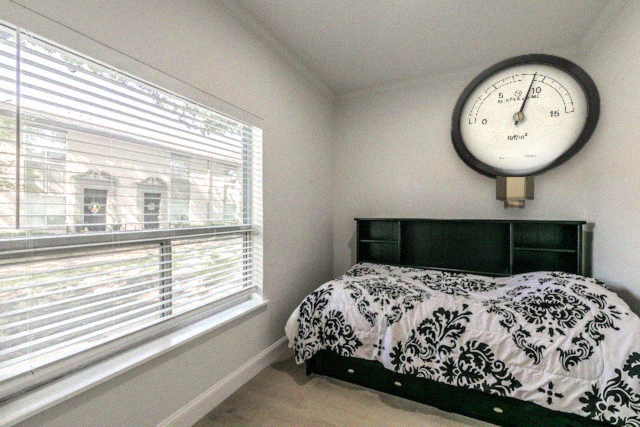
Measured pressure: 9 psi
